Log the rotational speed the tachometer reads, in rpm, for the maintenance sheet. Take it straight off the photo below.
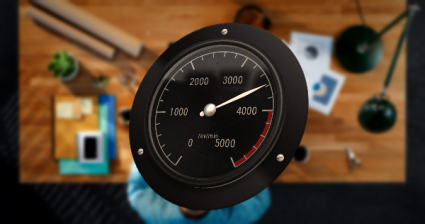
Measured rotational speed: 3600 rpm
